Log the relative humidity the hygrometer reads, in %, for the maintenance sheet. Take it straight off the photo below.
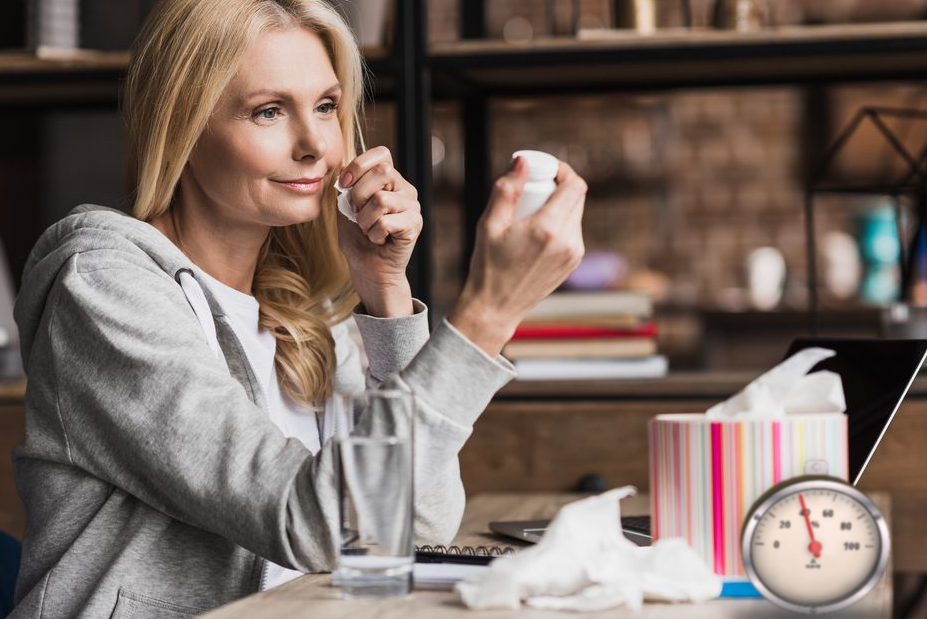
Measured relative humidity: 40 %
